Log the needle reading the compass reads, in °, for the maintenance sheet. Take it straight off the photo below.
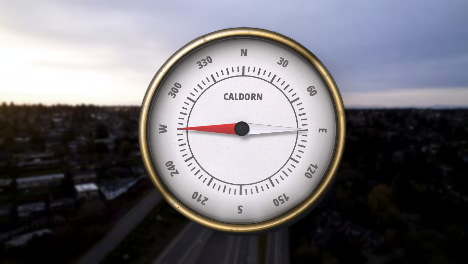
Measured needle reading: 270 °
